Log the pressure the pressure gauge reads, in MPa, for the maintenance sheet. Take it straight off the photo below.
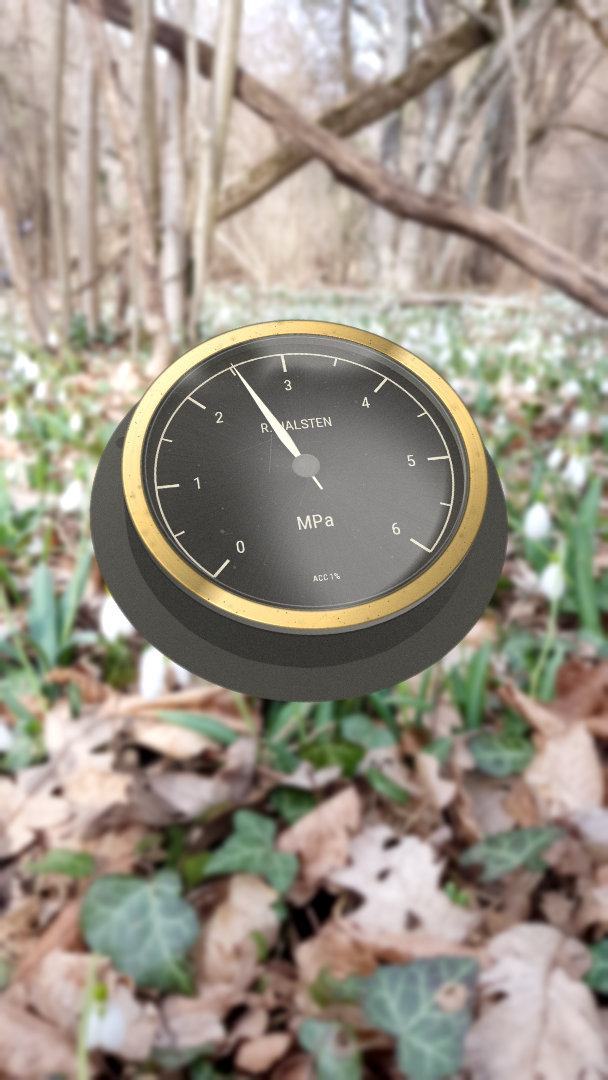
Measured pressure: 2.5 MPa
